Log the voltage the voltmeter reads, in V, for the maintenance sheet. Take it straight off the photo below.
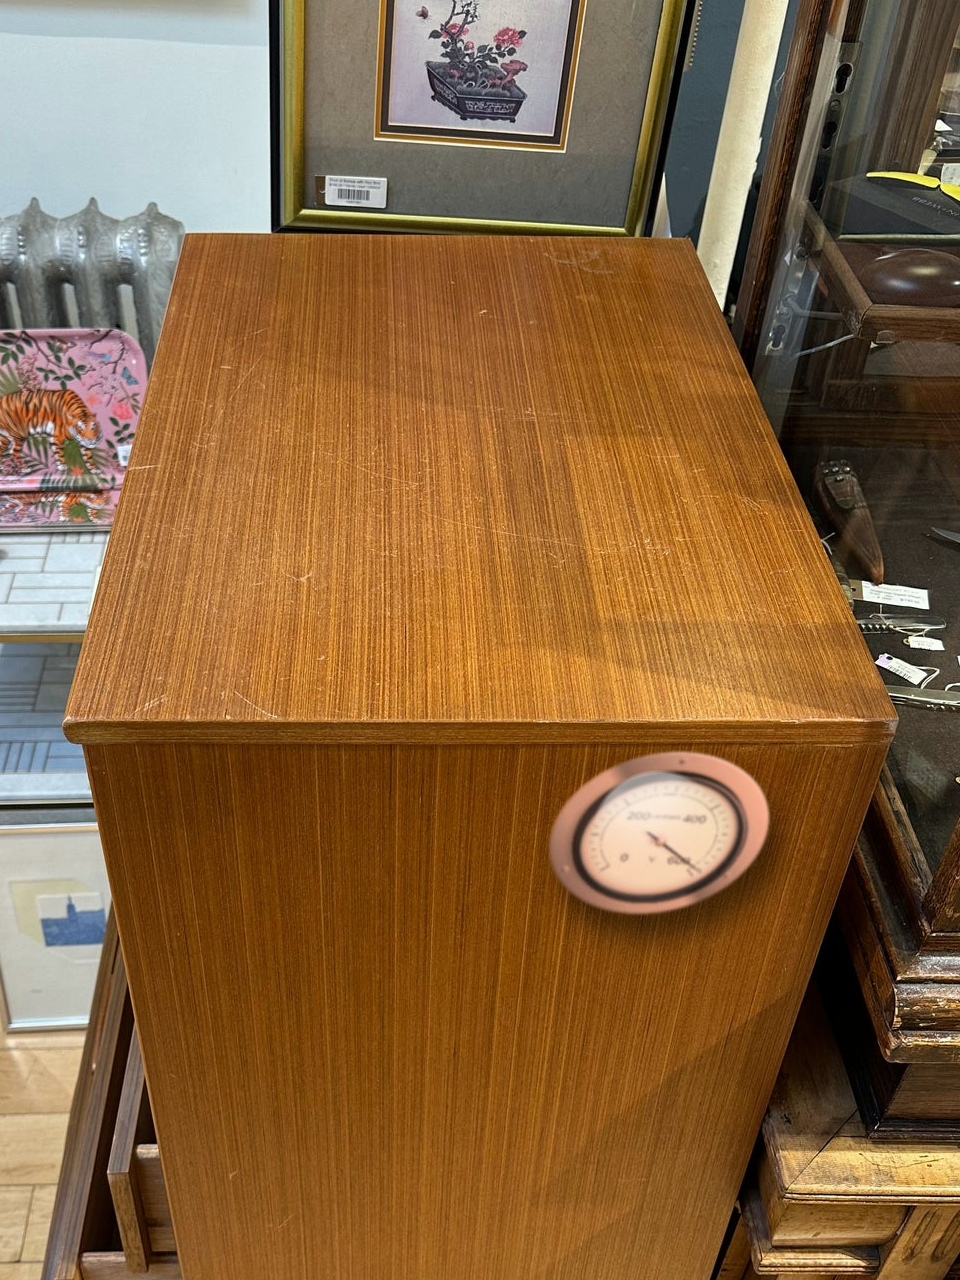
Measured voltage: 580 V
